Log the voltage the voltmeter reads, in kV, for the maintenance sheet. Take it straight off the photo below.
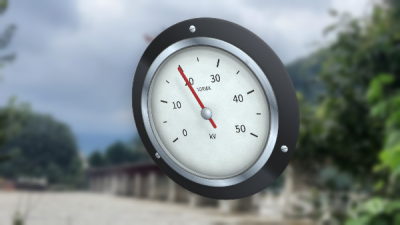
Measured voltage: 20 kV
